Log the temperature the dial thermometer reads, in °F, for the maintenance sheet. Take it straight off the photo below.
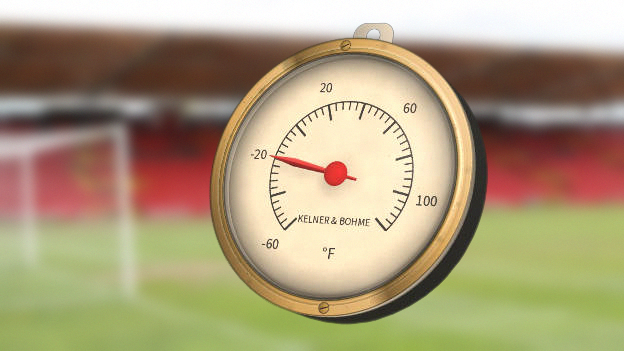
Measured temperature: -20 °F
